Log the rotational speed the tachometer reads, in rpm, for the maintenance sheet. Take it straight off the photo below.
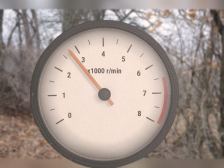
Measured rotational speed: 2750 rpm
